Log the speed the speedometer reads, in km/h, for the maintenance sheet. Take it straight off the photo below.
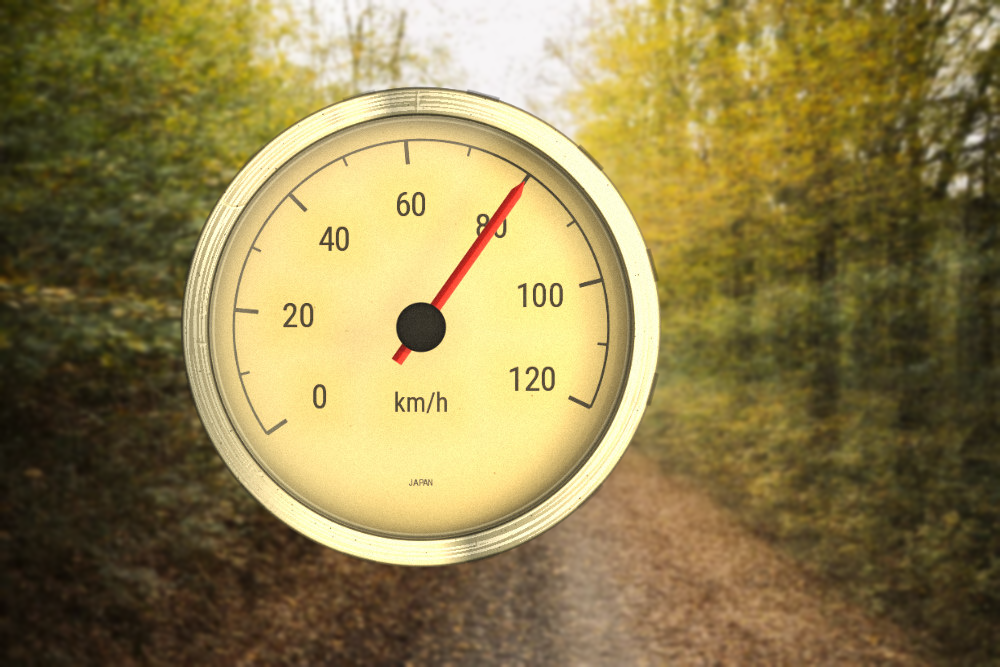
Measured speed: 80 km/h
